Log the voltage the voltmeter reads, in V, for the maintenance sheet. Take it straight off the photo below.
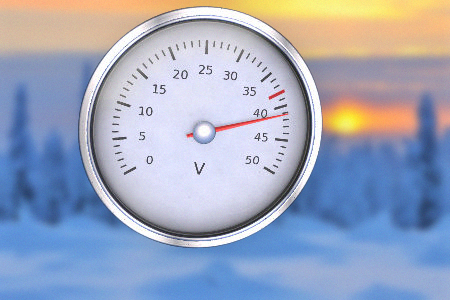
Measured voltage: 41 V
